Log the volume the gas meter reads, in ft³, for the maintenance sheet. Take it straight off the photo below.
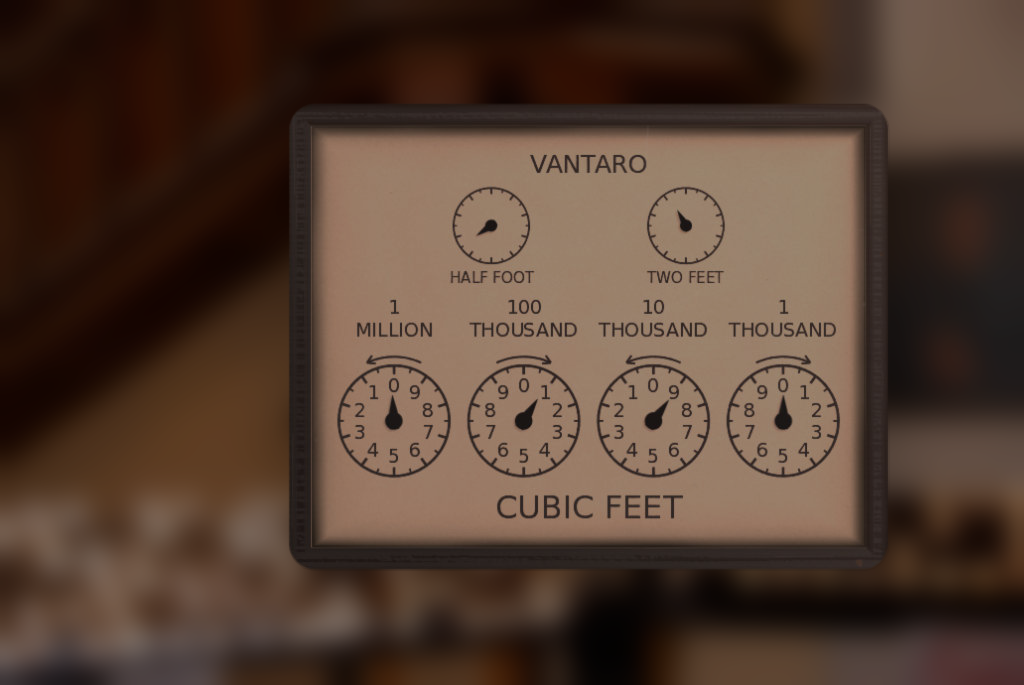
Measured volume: 9000 ft³
